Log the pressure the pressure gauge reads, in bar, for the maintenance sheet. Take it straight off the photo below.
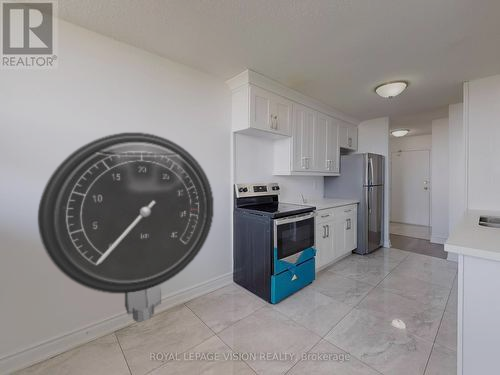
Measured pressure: 0 bar
